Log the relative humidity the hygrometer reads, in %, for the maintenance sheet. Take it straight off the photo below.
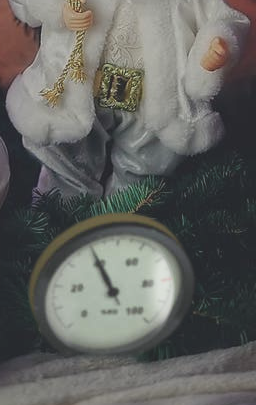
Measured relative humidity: 40 %
